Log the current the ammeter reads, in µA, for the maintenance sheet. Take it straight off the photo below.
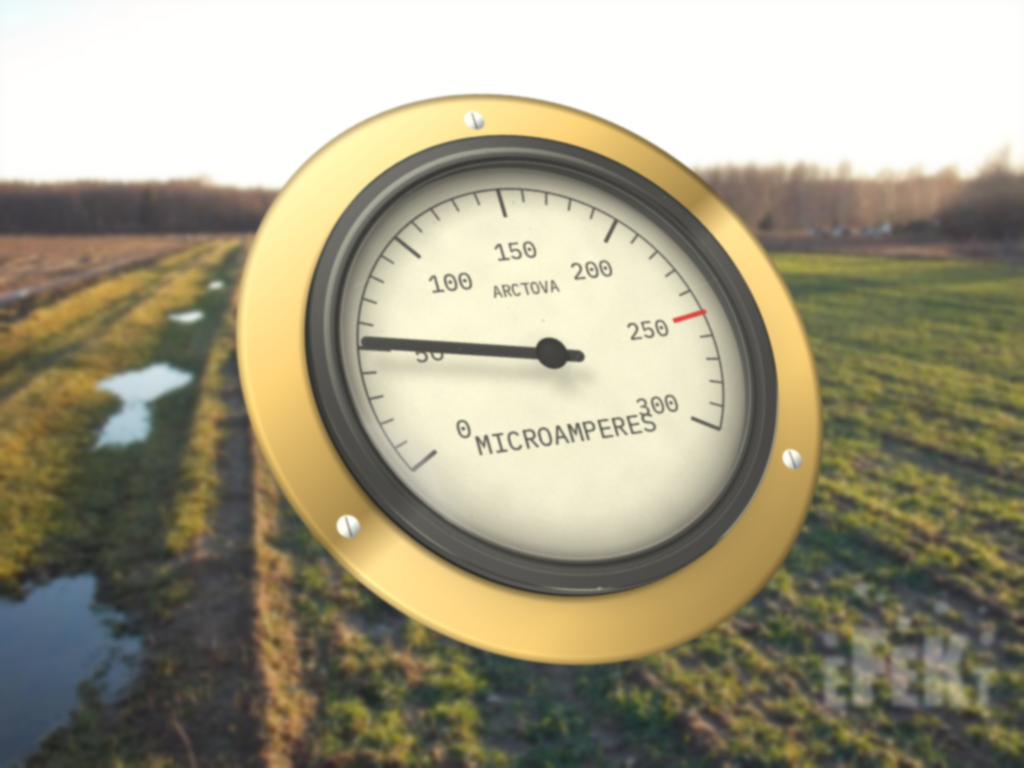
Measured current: 50 µA
